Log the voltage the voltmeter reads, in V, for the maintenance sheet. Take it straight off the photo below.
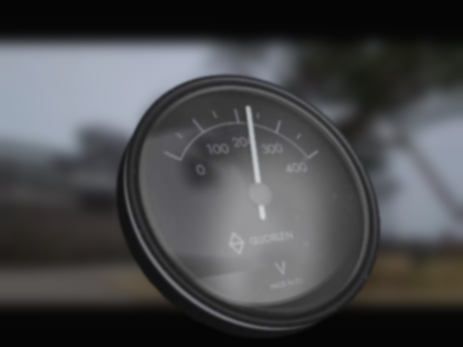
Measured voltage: 225 V
